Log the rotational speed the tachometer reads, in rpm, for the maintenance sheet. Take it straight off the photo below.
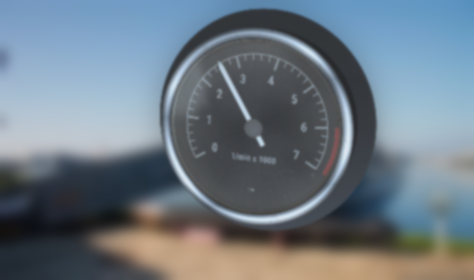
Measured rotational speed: 2600 rpm
